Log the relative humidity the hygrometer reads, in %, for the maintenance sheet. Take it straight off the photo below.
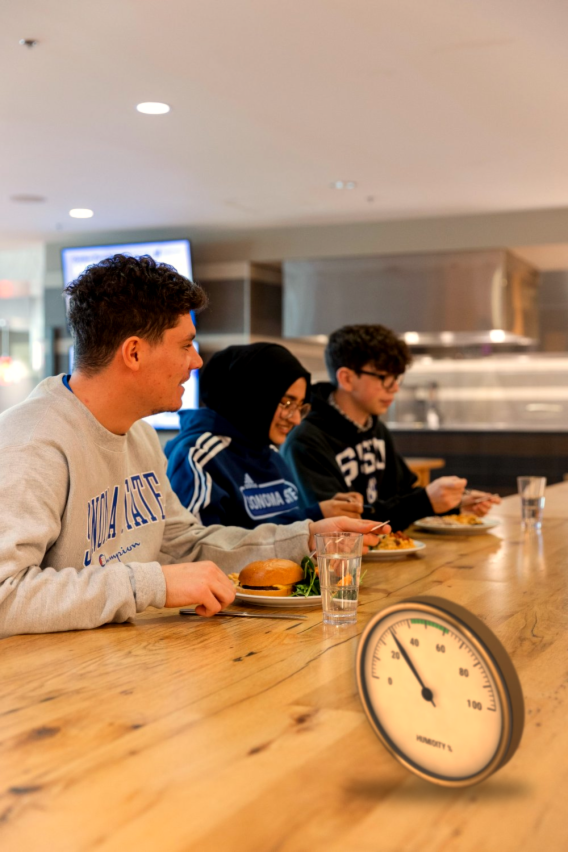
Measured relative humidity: 30 %
